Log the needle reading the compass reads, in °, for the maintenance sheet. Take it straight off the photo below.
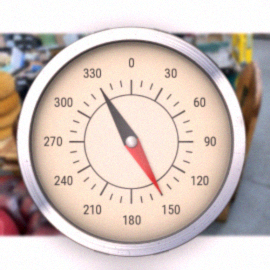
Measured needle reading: 150 °
